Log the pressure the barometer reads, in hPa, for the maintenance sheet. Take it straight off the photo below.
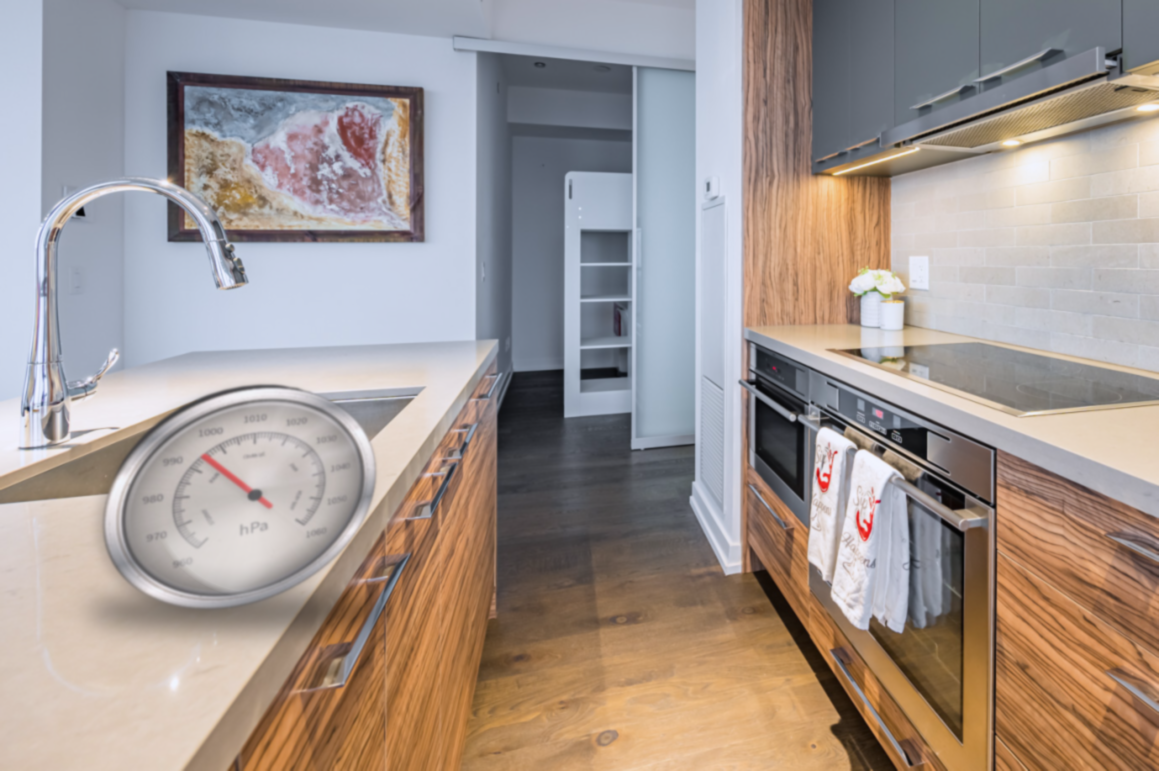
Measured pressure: 995 hPa
